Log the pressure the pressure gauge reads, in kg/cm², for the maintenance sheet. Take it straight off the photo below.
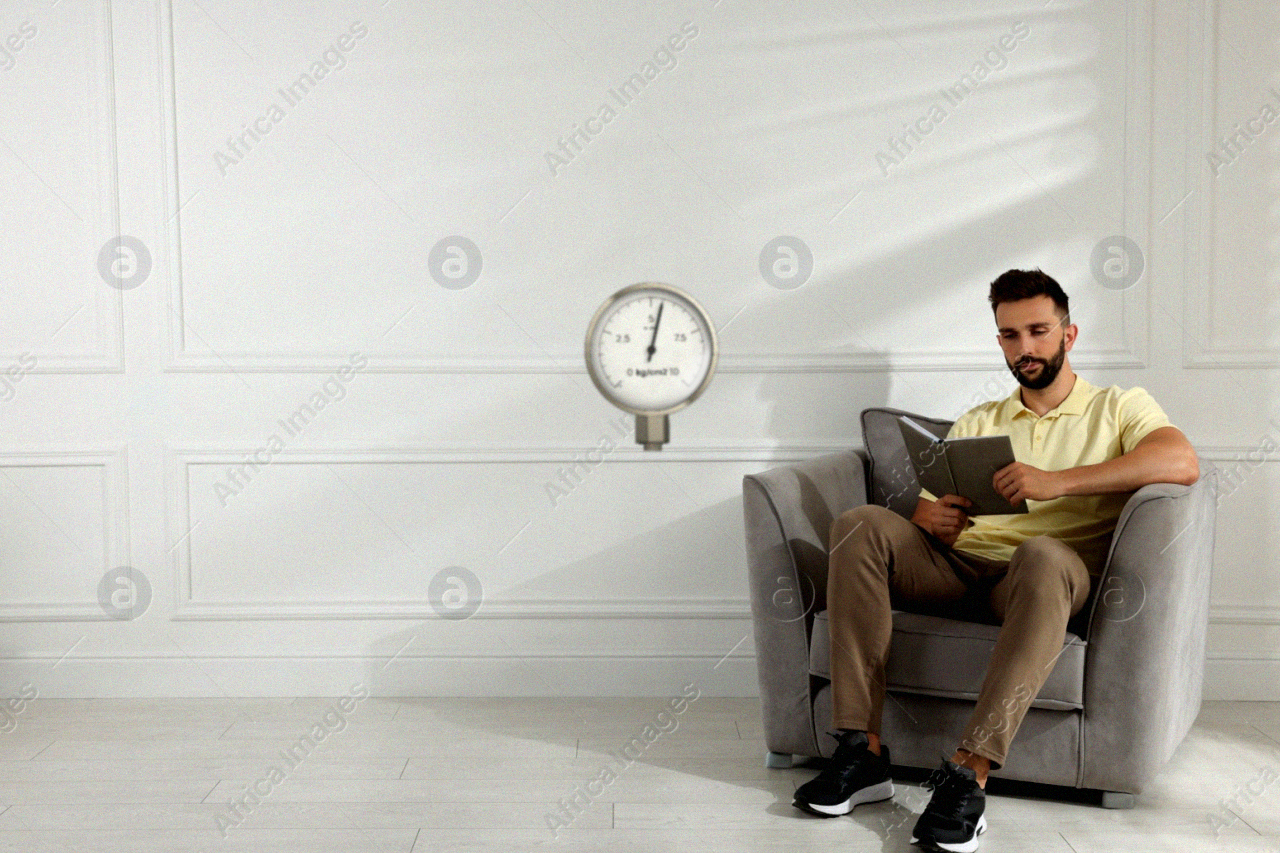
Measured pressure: 5.5 kg/cm²
